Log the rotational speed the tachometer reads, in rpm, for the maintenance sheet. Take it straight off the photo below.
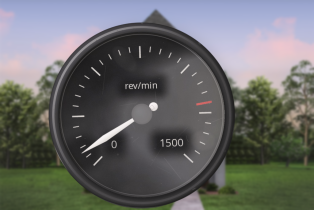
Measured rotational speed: 75 rpm
